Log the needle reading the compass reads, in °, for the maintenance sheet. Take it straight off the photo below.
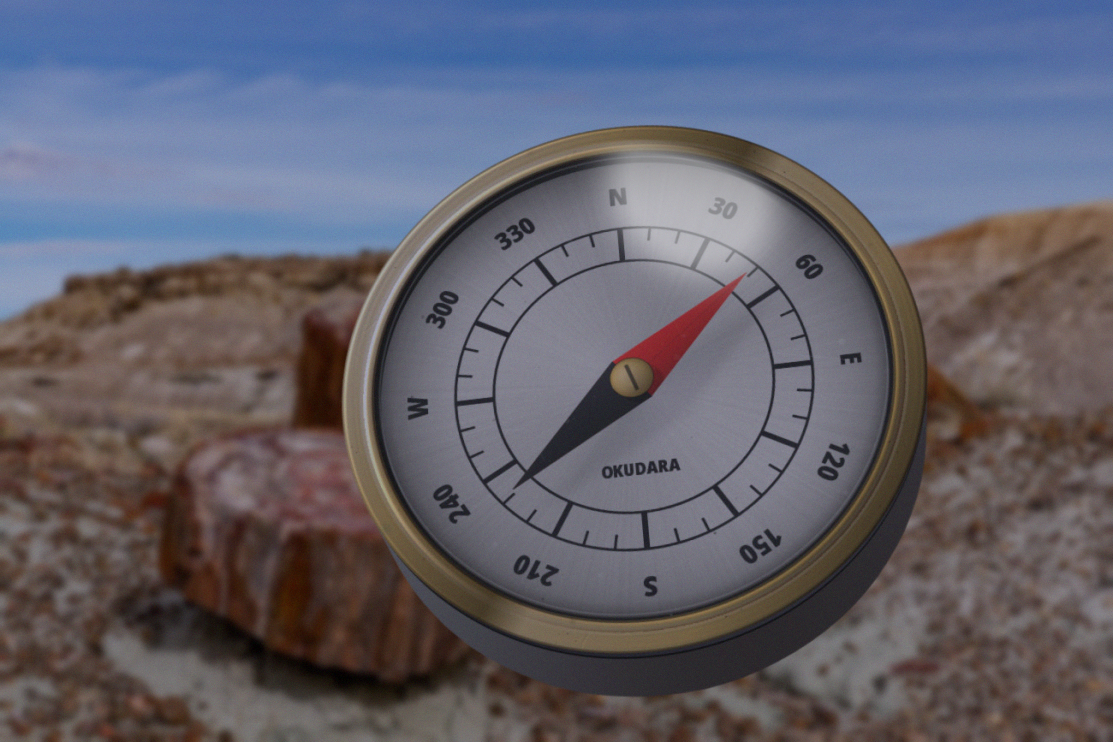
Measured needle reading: 50 °
